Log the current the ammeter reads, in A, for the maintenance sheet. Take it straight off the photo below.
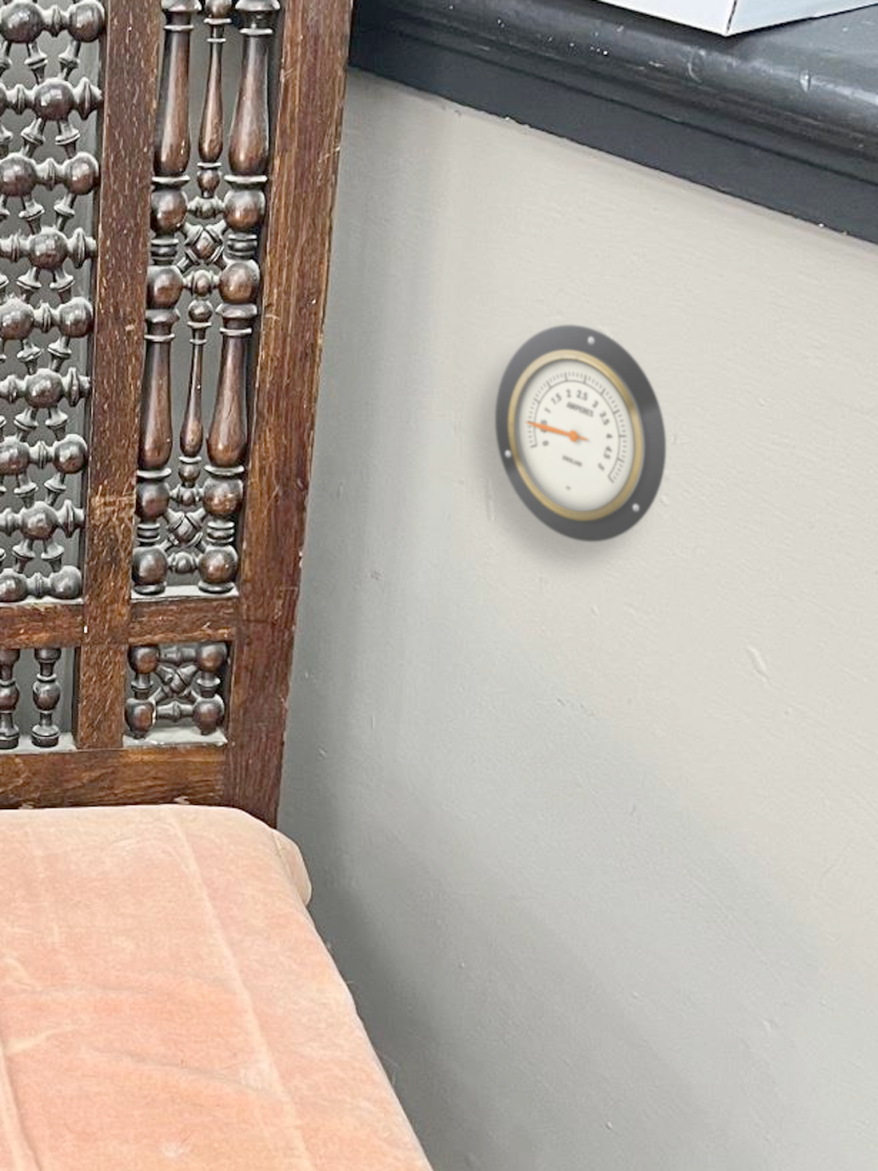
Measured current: 0.5 A
